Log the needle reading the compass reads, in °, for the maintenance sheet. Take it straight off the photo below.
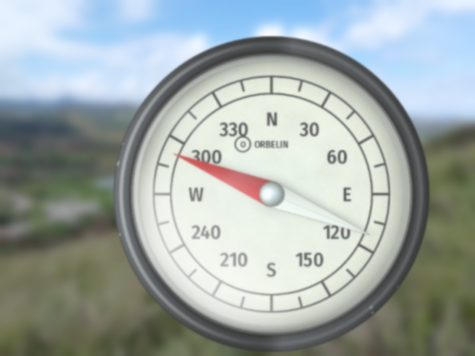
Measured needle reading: 292.5 °
